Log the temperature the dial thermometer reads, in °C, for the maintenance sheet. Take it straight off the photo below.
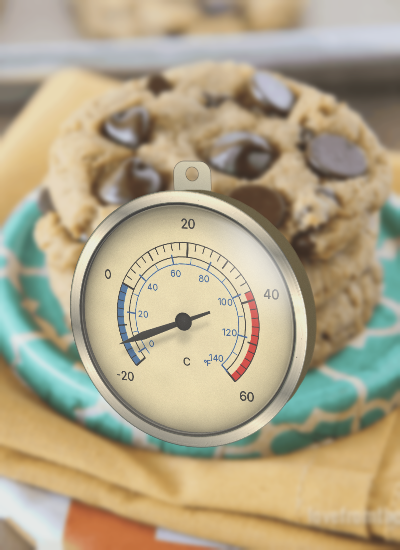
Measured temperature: -14 °C
